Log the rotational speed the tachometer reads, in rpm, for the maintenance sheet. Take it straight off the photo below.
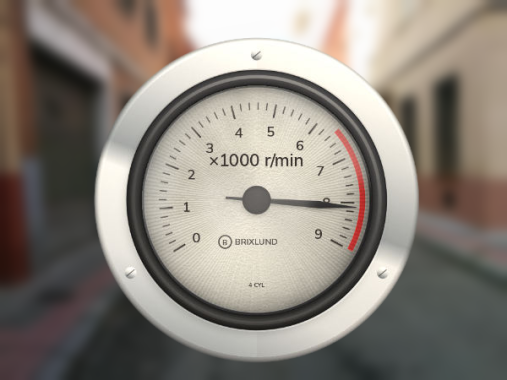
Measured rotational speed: 8100 rpm
